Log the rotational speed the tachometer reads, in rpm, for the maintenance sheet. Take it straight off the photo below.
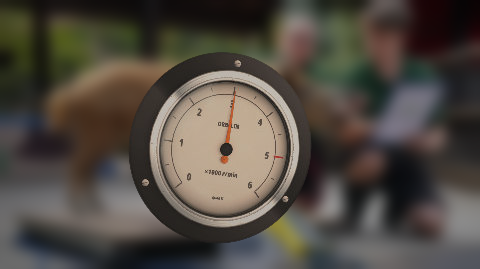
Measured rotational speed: 3000 rpm
